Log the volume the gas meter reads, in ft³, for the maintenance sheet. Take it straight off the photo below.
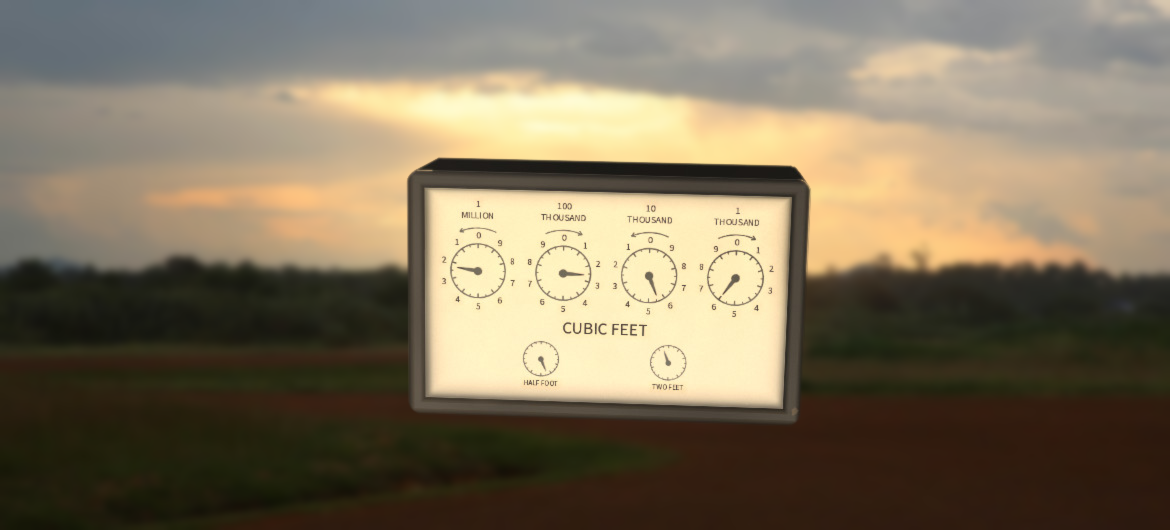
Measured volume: 225600 ft³
